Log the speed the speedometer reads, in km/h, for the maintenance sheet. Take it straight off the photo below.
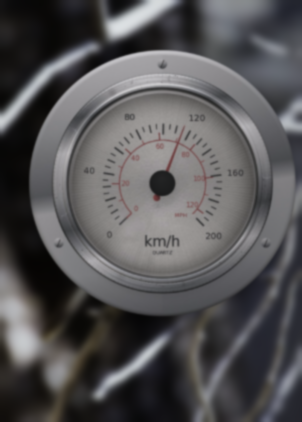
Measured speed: 115 km/h
